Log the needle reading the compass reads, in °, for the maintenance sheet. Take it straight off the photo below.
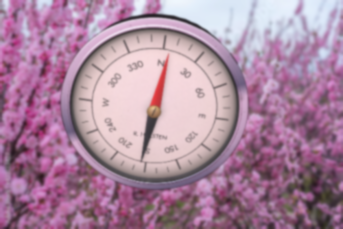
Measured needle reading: 5 °
